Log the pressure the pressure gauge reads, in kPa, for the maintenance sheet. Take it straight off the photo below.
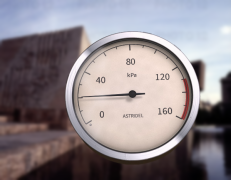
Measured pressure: 20 kPa
